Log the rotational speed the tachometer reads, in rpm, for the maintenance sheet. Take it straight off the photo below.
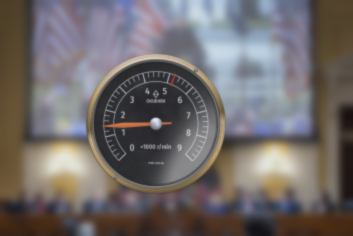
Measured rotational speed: 1400 rpm
